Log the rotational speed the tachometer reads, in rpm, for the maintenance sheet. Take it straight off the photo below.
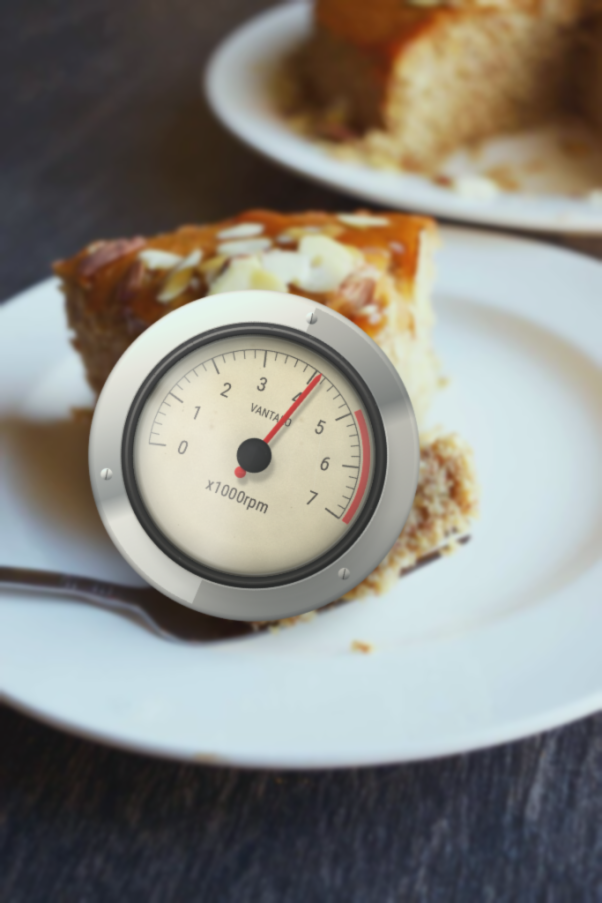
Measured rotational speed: 4100 rpm
